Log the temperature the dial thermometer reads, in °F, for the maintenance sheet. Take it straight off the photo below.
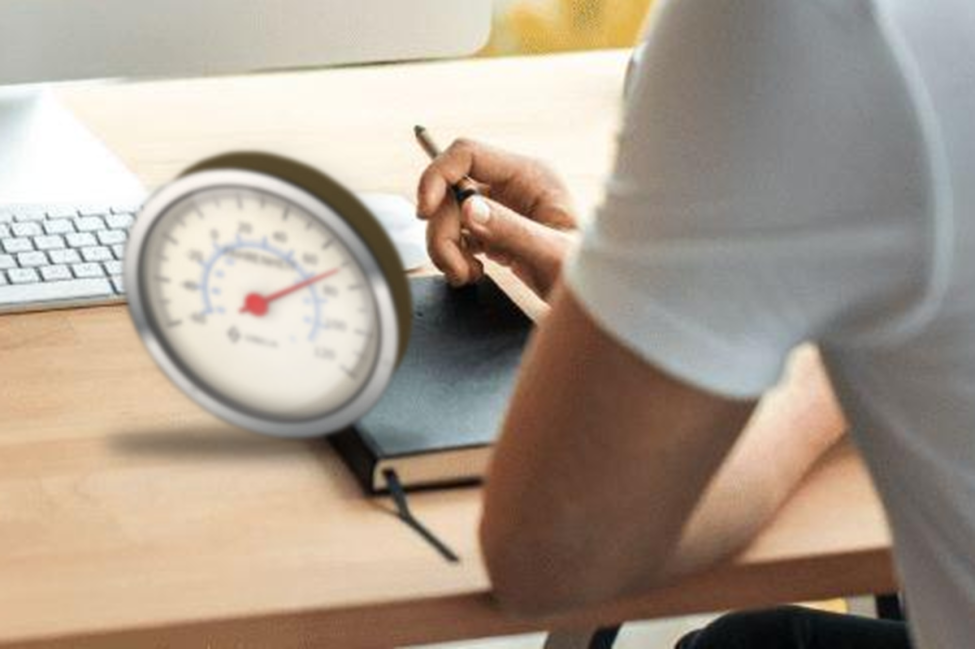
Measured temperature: 70 °F
